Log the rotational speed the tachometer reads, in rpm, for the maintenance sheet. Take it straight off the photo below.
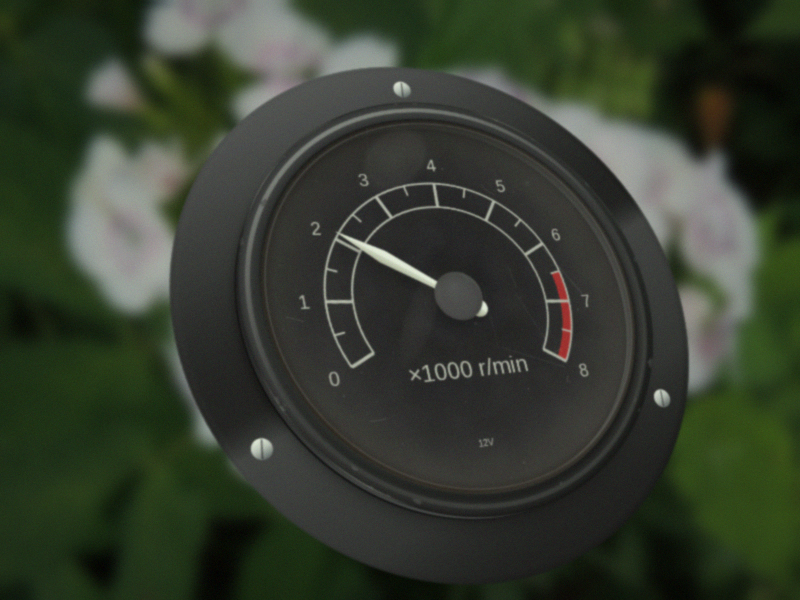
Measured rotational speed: 2000 rpm
